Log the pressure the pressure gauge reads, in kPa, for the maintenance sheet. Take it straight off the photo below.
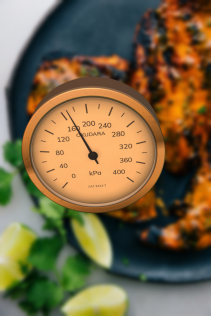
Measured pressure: 170 kPa
